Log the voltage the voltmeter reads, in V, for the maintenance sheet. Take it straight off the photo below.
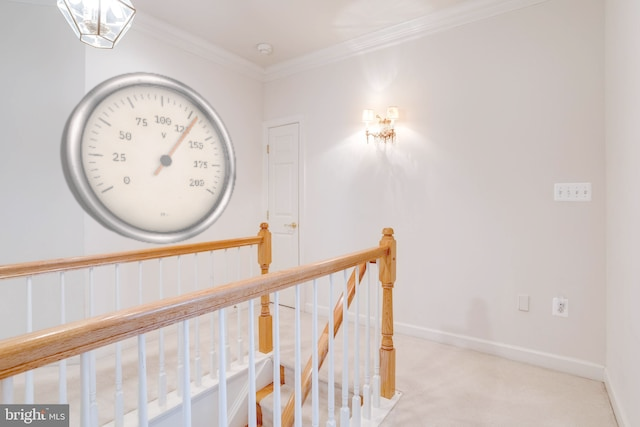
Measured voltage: 130 V
